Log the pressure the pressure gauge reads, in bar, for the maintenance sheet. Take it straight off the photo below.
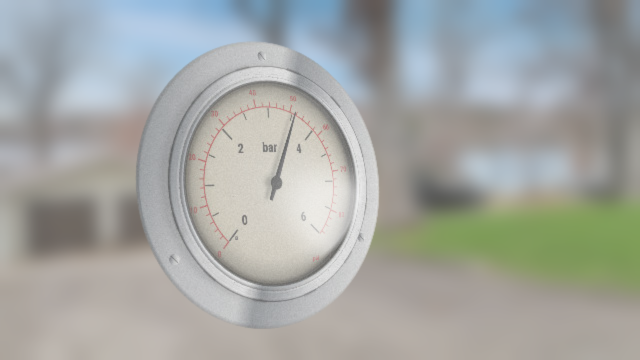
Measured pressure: 3.5 bar
